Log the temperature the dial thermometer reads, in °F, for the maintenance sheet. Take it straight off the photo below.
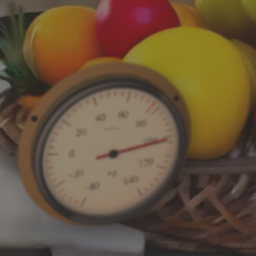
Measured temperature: 100 °F
